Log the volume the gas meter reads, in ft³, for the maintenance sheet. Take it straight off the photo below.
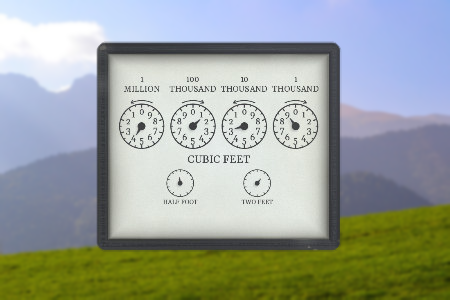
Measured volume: 412900 ft³
